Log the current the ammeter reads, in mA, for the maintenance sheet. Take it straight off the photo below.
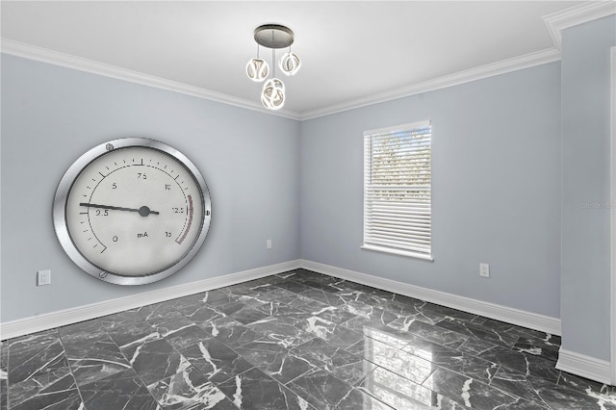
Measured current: 3 mA
